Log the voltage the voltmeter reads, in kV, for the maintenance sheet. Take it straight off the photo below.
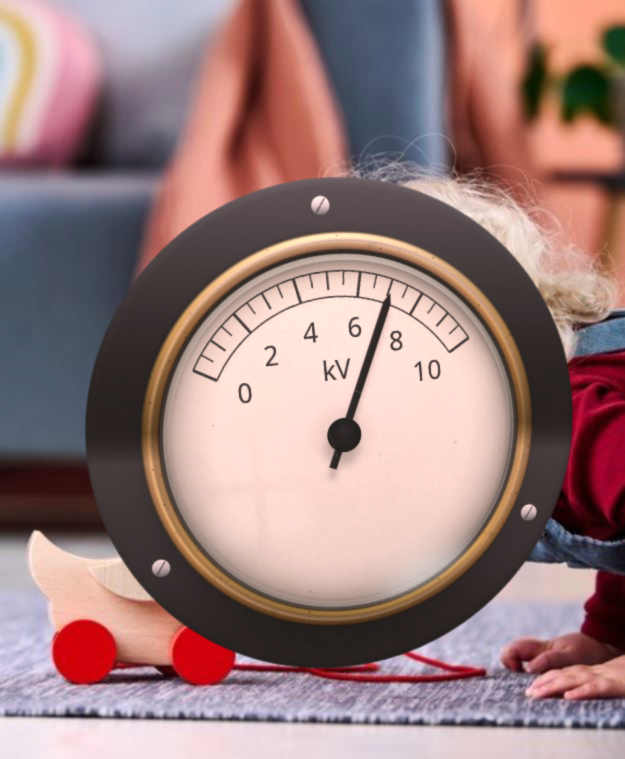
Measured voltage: 7 kV
